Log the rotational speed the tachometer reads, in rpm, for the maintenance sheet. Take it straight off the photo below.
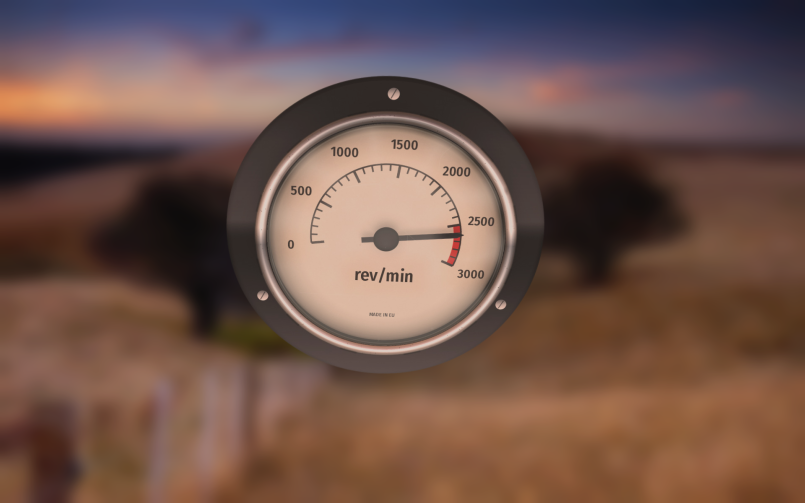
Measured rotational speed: 2600 rpm
